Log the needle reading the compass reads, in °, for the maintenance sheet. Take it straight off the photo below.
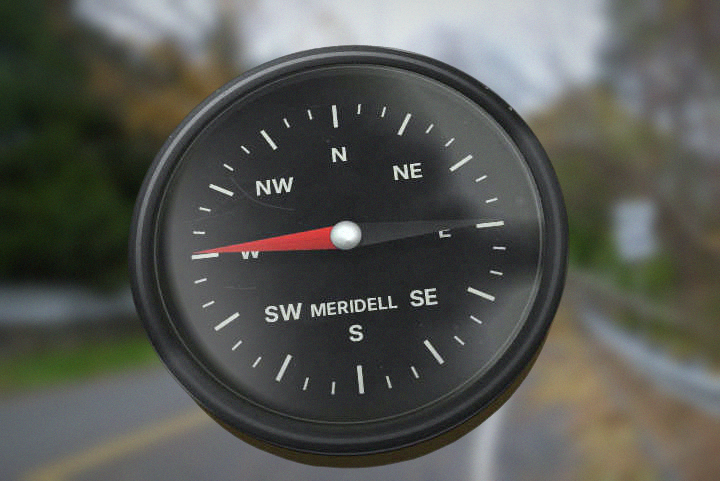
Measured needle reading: 270 °
